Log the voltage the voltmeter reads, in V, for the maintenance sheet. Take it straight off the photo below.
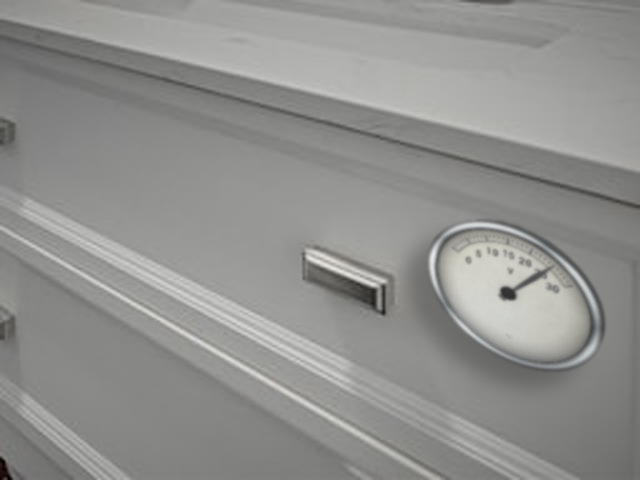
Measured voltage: 25 V
